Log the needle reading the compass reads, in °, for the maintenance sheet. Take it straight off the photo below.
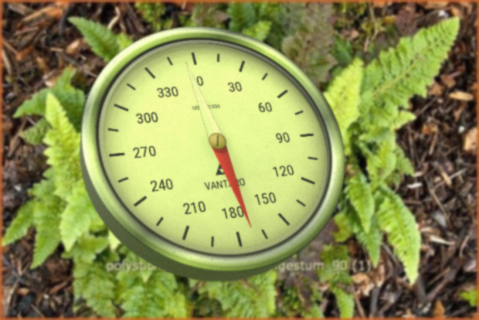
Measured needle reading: 172.5 °
